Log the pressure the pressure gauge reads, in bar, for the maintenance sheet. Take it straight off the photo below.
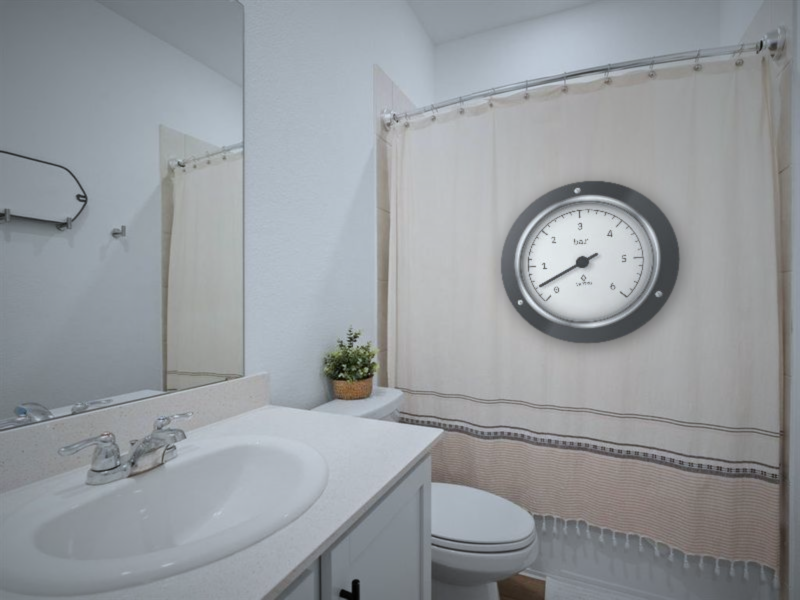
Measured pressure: 0.4 bar
